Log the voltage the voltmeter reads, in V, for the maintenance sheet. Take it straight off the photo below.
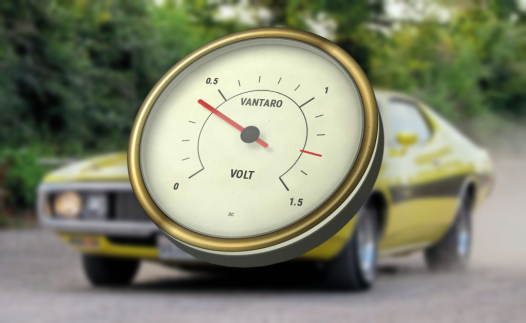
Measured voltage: 0.4 V
